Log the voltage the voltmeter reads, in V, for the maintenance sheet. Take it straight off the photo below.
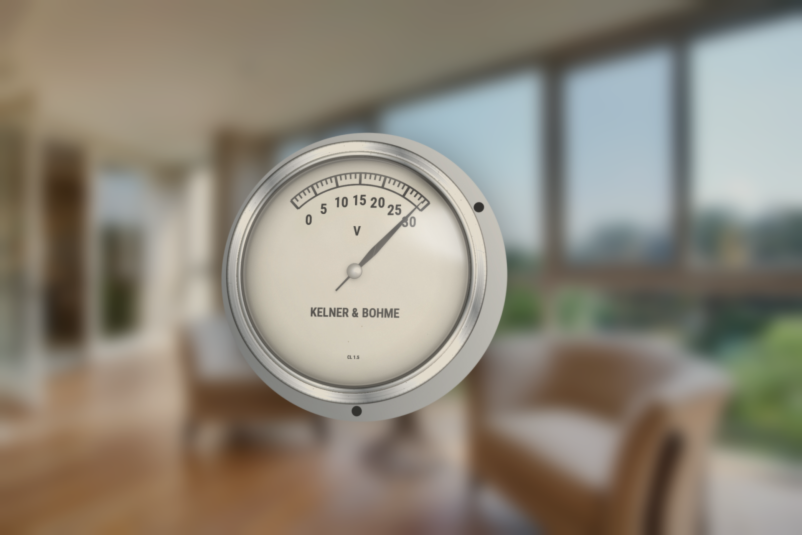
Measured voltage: 29 V
